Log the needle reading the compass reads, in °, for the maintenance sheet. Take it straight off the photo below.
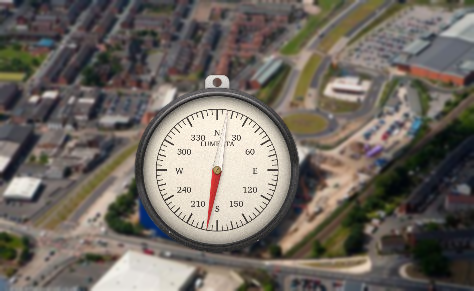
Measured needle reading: 190 °
